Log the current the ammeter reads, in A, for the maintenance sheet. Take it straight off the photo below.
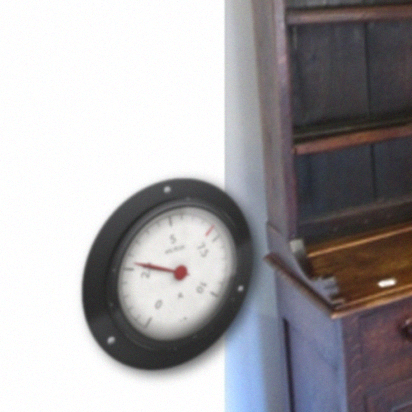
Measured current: 2.75 A
